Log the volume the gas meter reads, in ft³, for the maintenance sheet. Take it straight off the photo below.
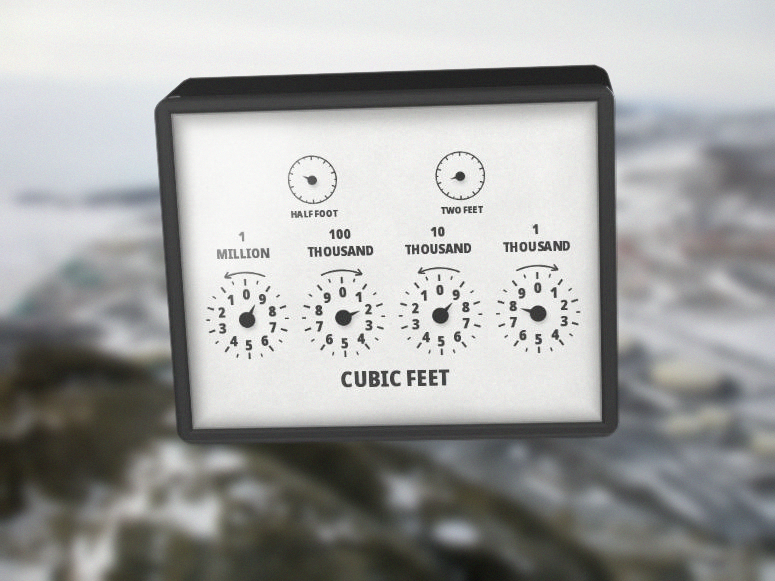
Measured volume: 918800 ft³
